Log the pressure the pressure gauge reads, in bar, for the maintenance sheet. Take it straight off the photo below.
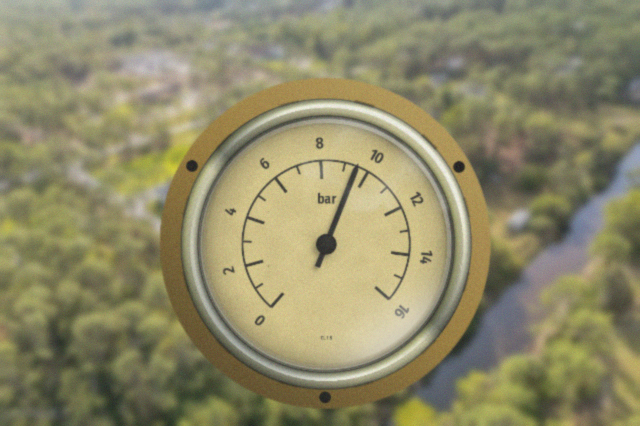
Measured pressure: 9.5 bar
